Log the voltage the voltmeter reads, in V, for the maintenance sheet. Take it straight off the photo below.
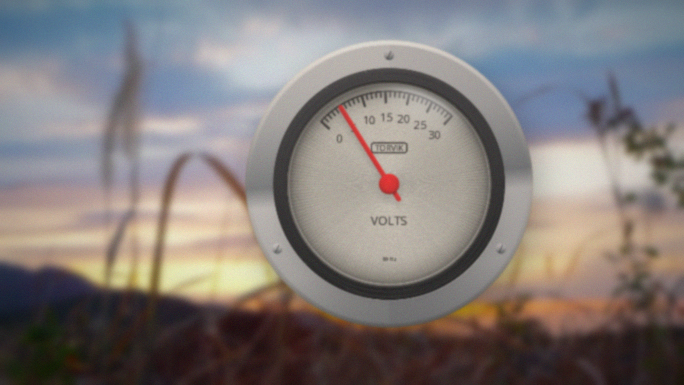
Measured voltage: 5 V
